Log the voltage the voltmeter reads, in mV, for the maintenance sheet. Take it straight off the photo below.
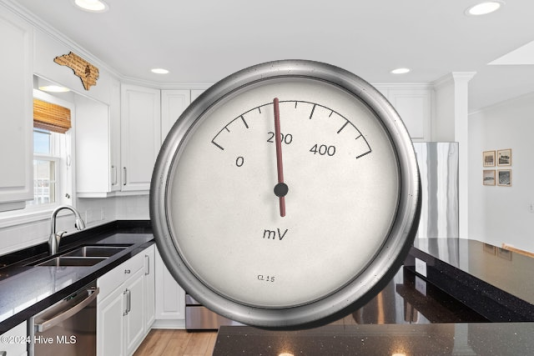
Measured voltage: 200 mV
